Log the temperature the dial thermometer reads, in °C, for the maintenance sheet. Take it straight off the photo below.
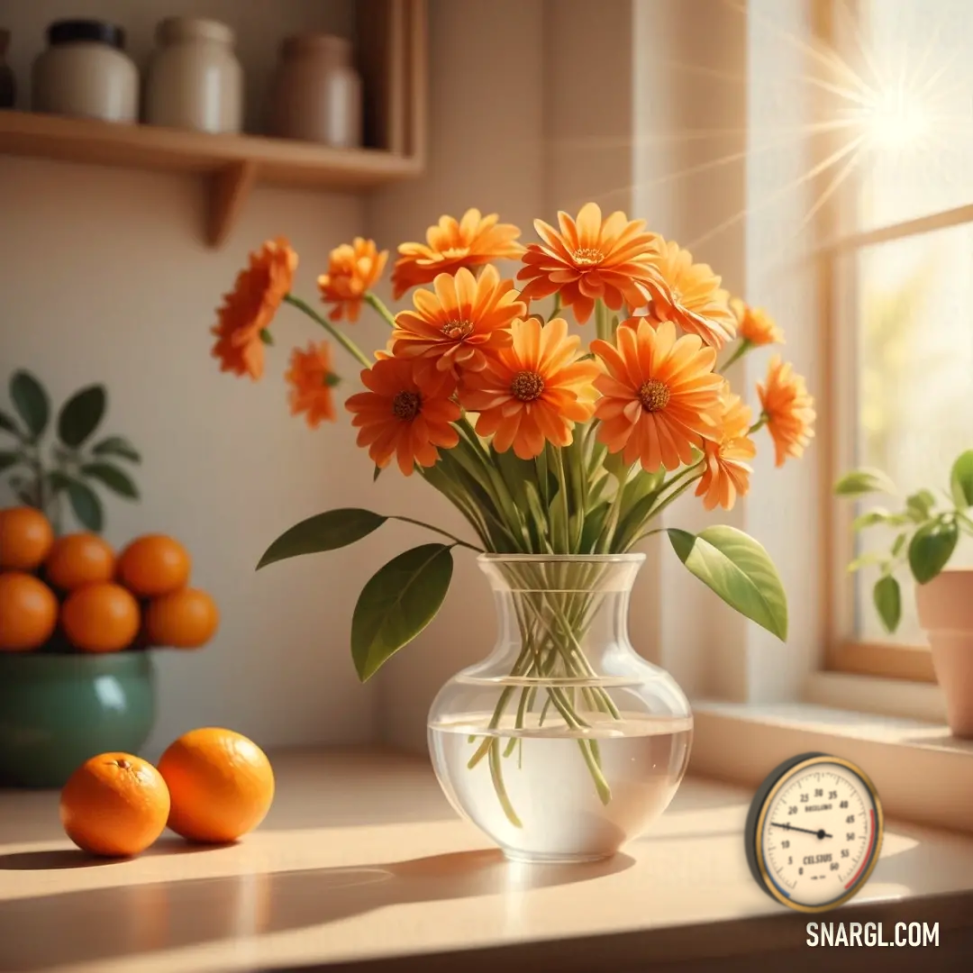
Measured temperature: 15 °C
